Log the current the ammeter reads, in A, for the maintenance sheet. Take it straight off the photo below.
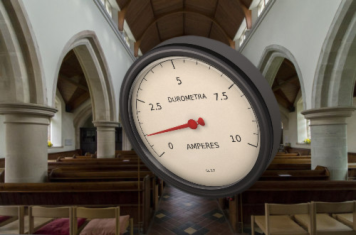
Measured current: 1 A
